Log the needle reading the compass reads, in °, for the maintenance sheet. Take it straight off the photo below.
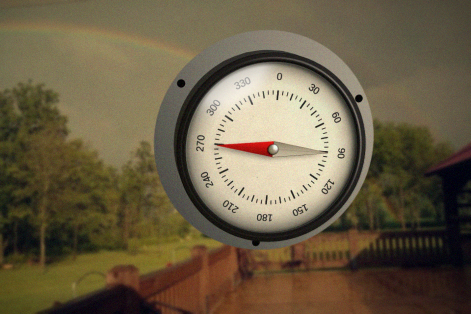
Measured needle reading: 270 °
